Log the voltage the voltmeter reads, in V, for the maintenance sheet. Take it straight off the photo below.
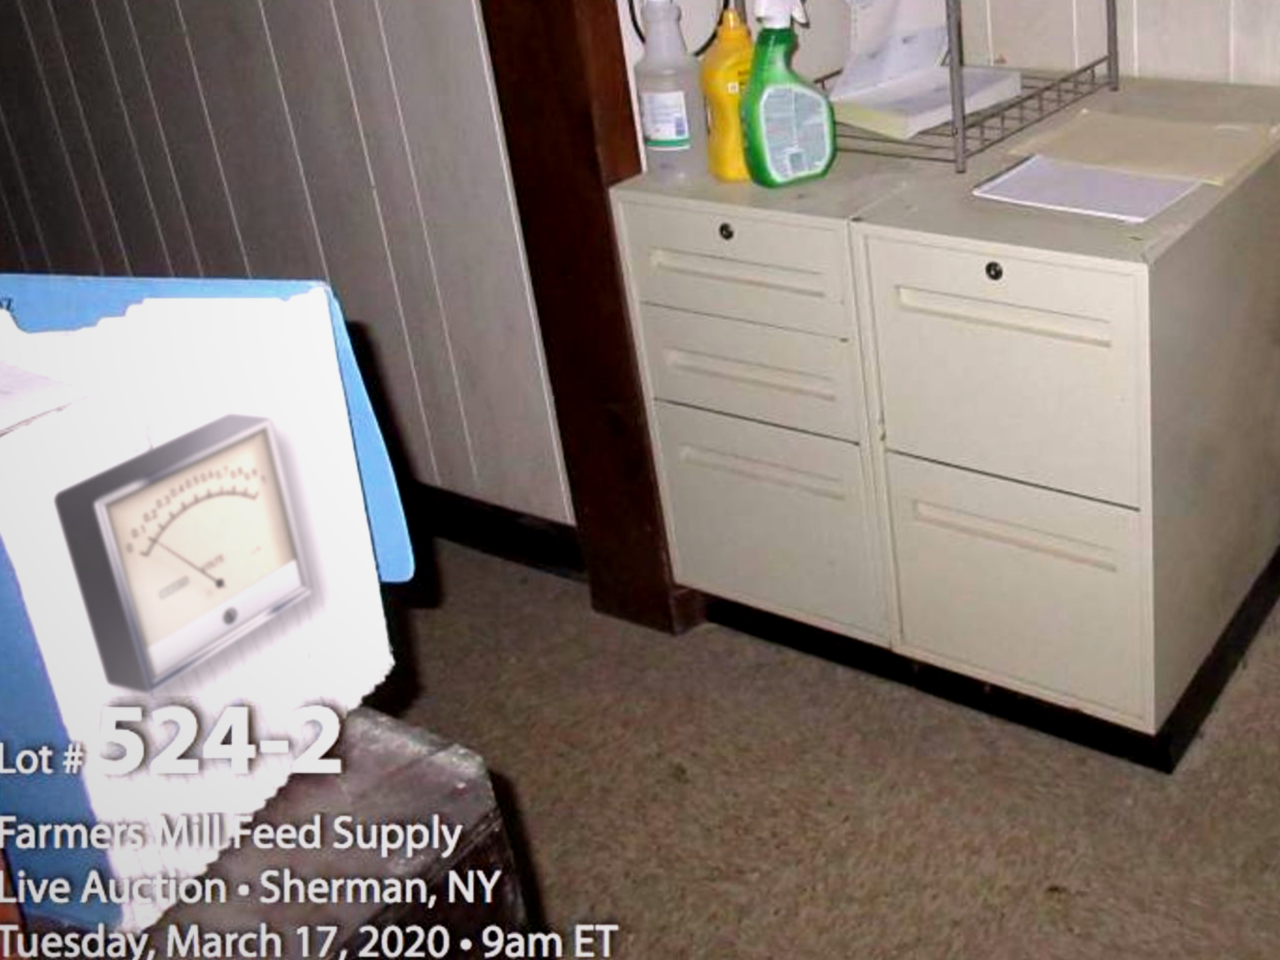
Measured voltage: 0.1 V
